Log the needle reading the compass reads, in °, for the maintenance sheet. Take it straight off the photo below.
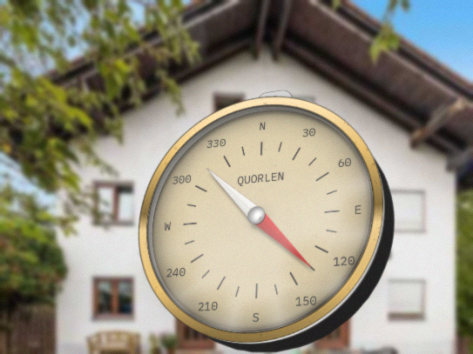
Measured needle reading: 135 °
